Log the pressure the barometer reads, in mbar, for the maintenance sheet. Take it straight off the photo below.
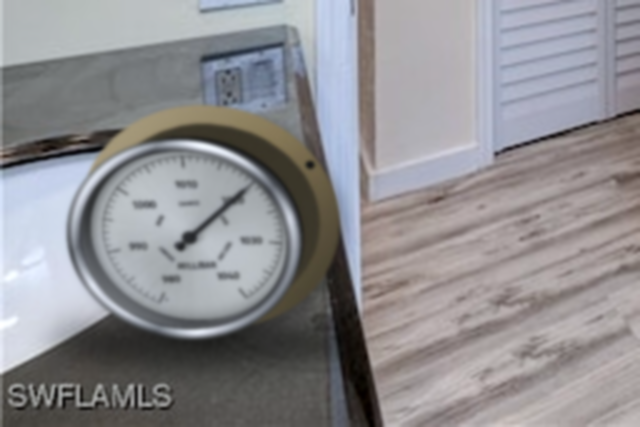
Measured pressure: 1020 mbar
